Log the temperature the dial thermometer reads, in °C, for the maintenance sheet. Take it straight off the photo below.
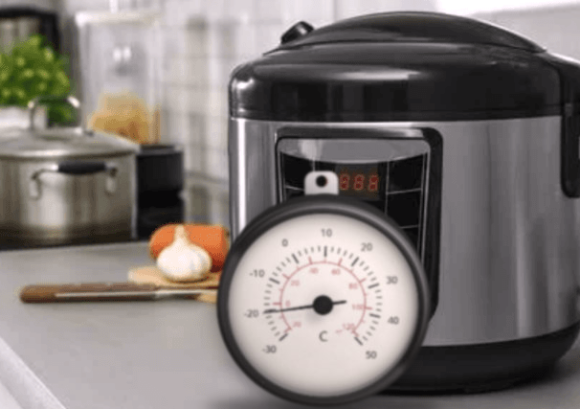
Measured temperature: -20 °C
